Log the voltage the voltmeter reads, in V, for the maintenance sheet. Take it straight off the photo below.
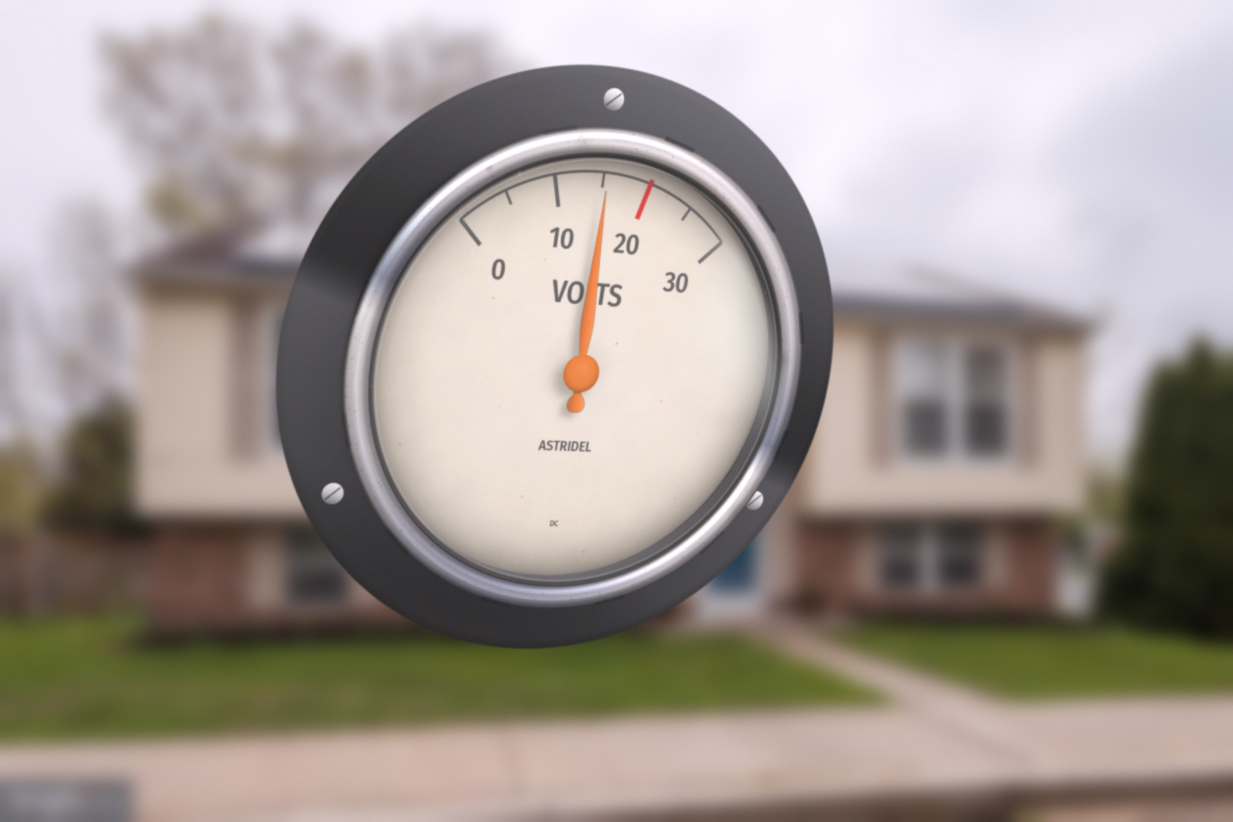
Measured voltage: 15 V
